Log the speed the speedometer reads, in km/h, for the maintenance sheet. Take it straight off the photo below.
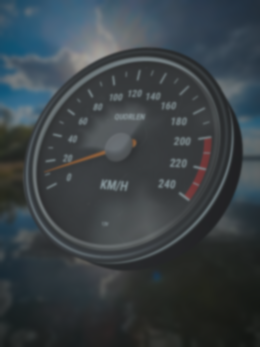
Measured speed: 10 km/h
